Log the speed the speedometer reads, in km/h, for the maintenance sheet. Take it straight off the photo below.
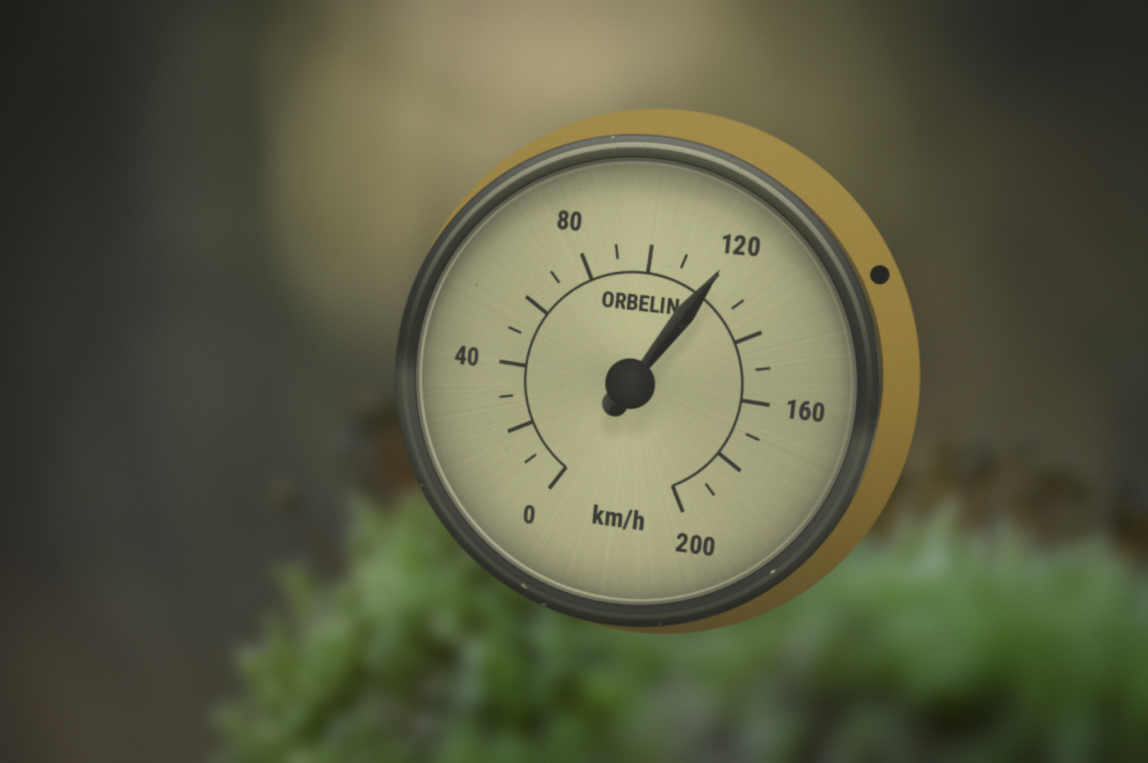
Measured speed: 120 km/h
